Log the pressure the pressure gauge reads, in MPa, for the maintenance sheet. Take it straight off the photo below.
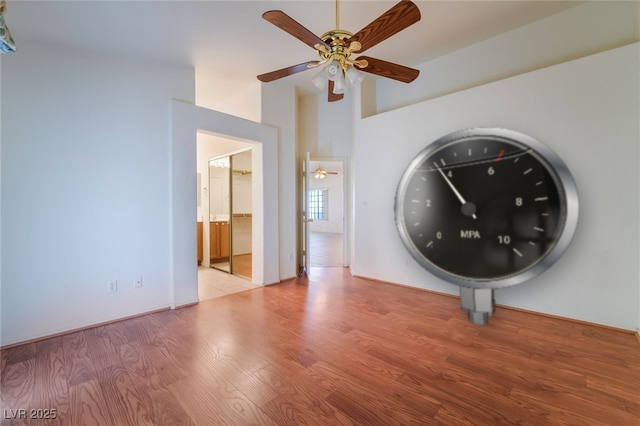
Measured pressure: 3.75 MPa
